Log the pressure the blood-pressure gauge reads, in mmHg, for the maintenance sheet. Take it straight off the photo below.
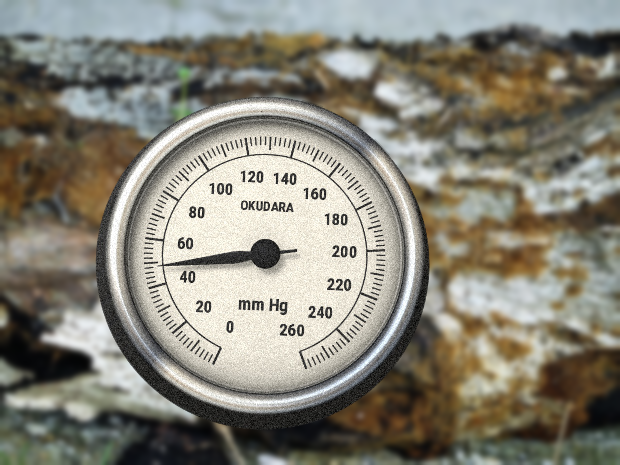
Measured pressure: 48 mmHg
